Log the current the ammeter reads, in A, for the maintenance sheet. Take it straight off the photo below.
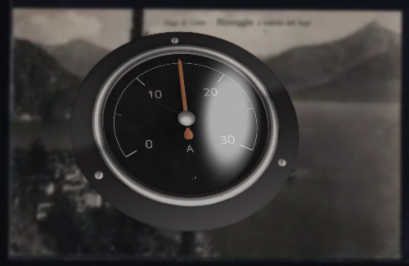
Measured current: 15 A
